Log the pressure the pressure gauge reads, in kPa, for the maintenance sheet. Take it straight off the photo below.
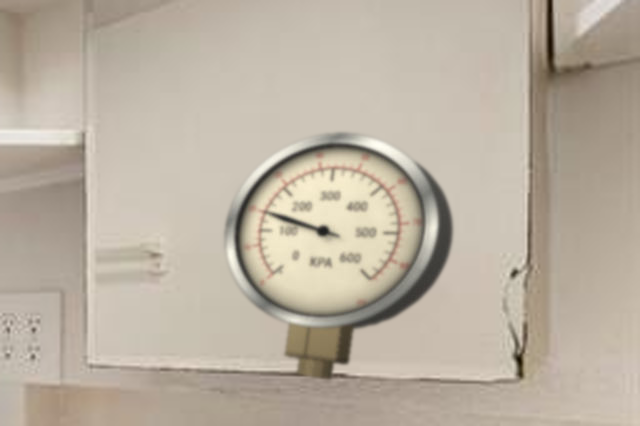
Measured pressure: 140 kPa
